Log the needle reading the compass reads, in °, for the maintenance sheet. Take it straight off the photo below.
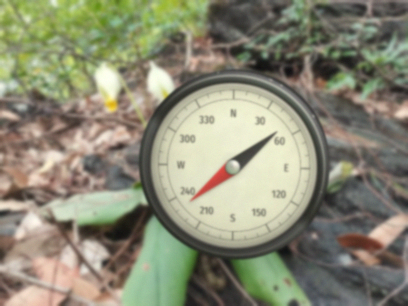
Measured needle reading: 230 °
